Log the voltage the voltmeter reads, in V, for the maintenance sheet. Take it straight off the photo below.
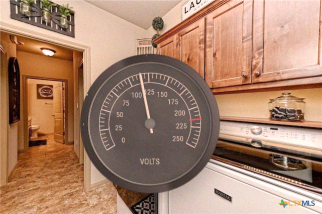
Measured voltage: 115 V
